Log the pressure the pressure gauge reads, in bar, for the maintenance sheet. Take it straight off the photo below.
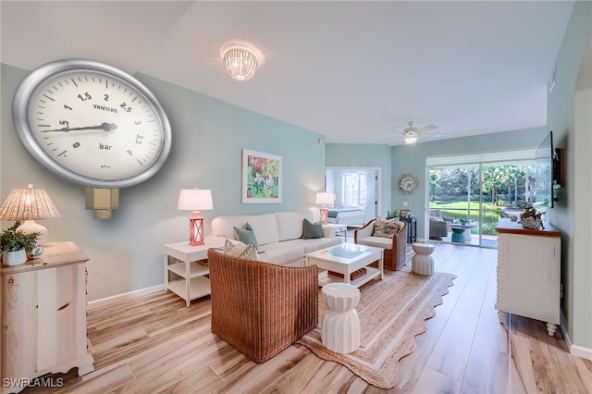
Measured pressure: 0.4 bar
